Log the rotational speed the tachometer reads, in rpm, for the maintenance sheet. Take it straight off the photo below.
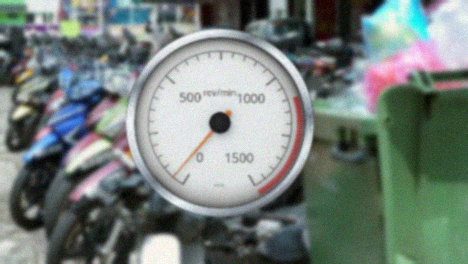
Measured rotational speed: 50 rpm
